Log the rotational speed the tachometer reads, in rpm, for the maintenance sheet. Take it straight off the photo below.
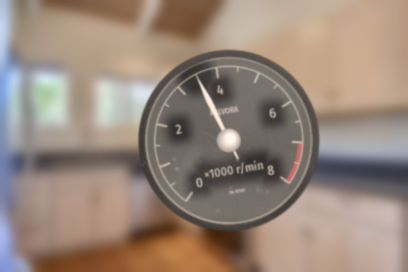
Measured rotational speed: 3500 rpm
